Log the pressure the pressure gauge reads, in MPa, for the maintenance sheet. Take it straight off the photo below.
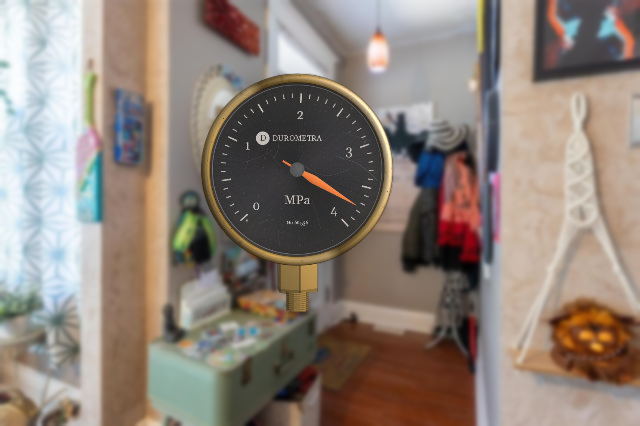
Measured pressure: 3.75 MPa
